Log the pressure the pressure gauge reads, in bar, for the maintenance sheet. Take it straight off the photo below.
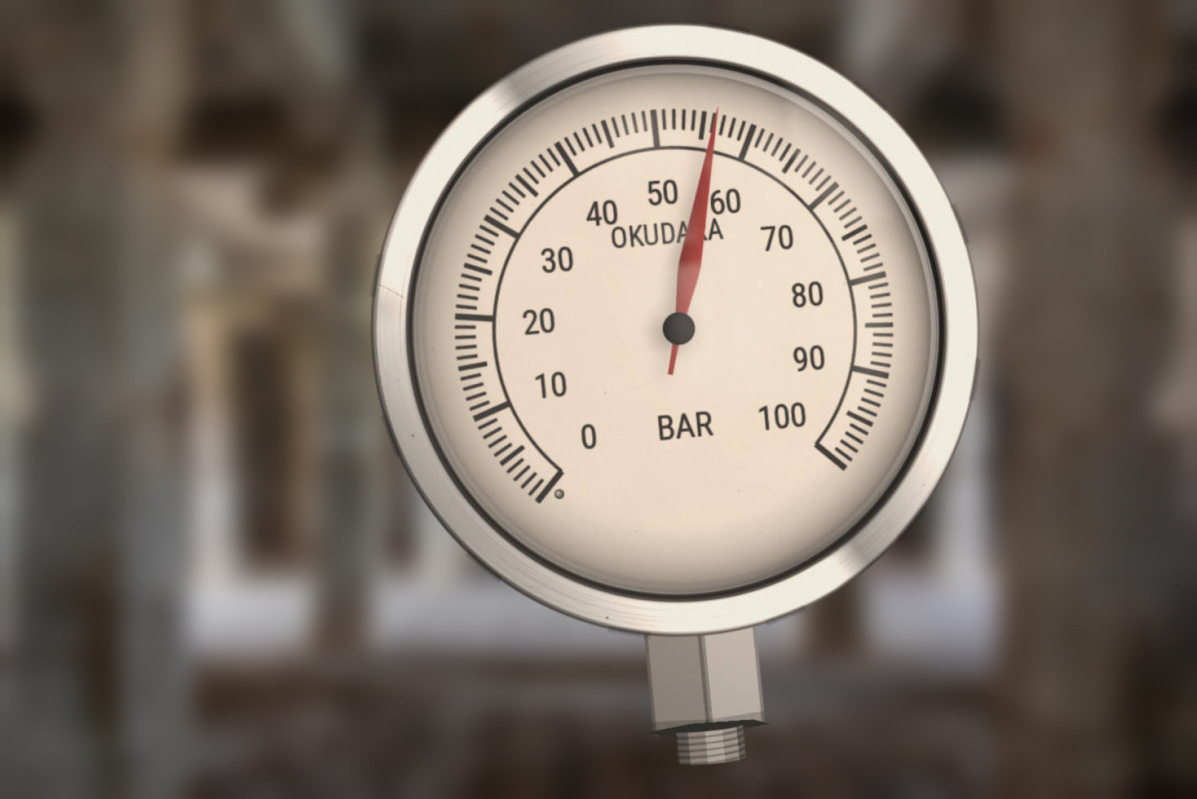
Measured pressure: 56 bar
